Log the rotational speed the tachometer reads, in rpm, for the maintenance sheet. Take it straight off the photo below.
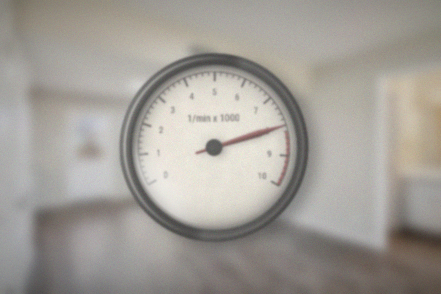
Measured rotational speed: 8000 rpm
